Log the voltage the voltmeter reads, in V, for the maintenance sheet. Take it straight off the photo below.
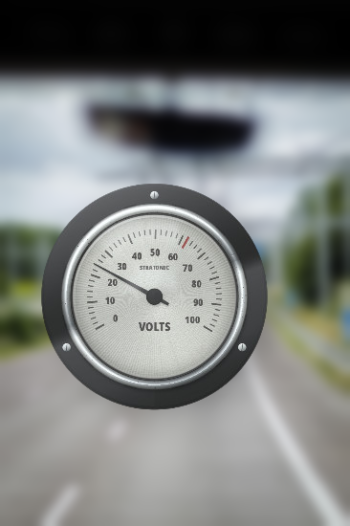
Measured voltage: 24 V
